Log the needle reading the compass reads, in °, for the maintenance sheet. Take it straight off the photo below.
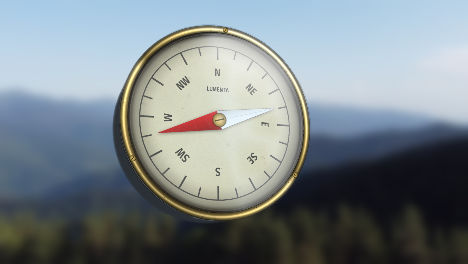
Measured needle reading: 255 °
